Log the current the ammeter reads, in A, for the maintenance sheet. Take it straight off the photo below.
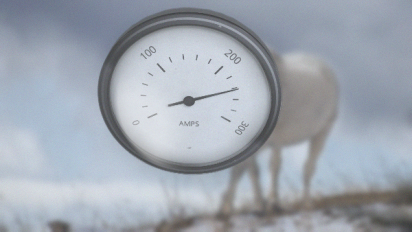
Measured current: 240 A
